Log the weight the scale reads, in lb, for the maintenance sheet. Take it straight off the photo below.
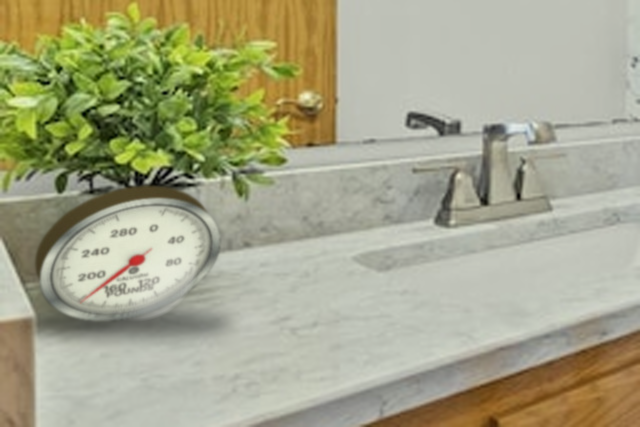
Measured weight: 180 lb
